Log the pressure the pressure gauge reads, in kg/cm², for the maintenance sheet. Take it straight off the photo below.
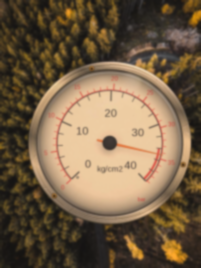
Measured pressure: 35 kg/cm²
